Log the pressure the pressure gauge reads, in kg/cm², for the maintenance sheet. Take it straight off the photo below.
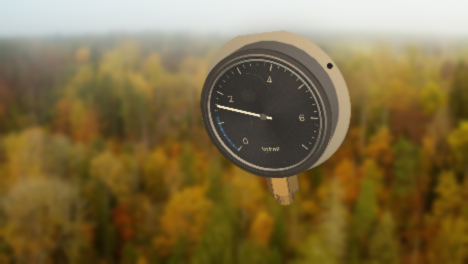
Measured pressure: 1.6 kg/cm²
